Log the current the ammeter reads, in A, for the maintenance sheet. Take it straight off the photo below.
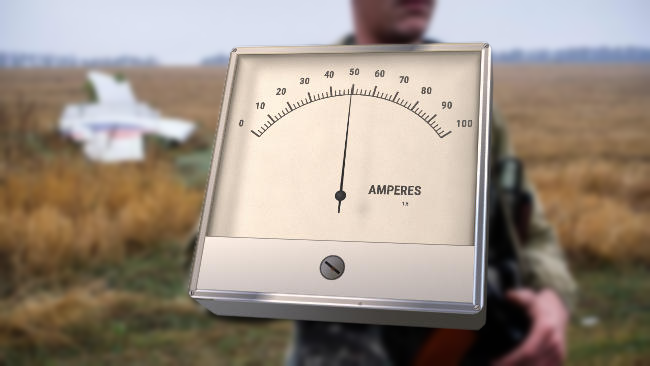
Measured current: 50 A
